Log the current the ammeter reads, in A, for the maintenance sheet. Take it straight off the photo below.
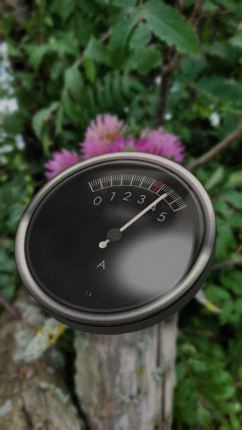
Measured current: 4 A
